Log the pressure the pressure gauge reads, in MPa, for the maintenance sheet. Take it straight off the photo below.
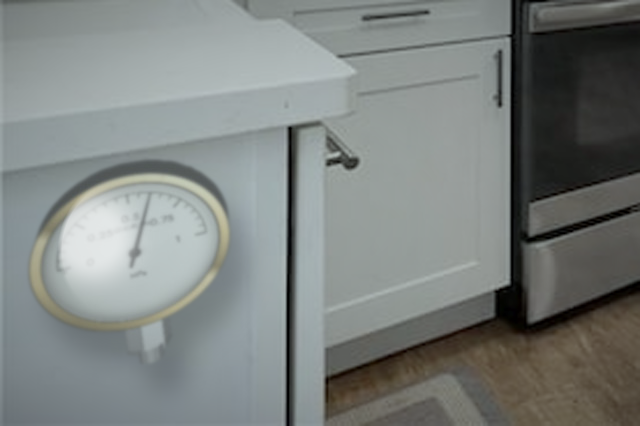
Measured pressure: 0.6 MPa
